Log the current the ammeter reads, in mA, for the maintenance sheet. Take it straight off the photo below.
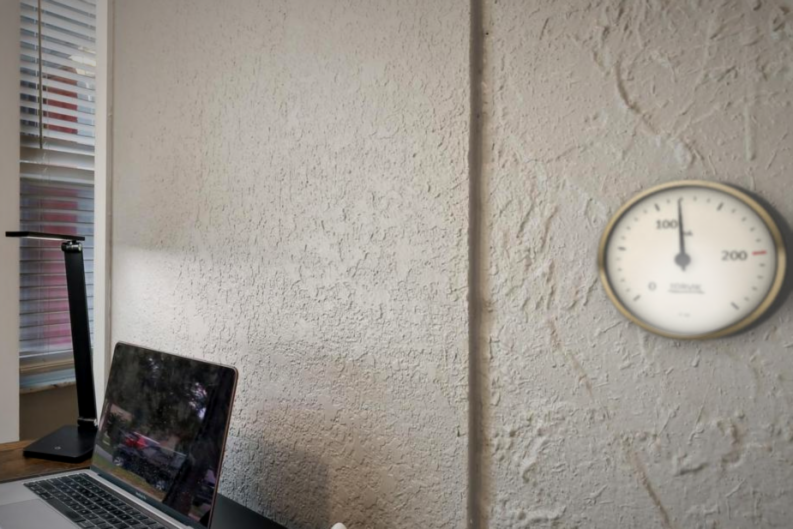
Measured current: 120 mA
